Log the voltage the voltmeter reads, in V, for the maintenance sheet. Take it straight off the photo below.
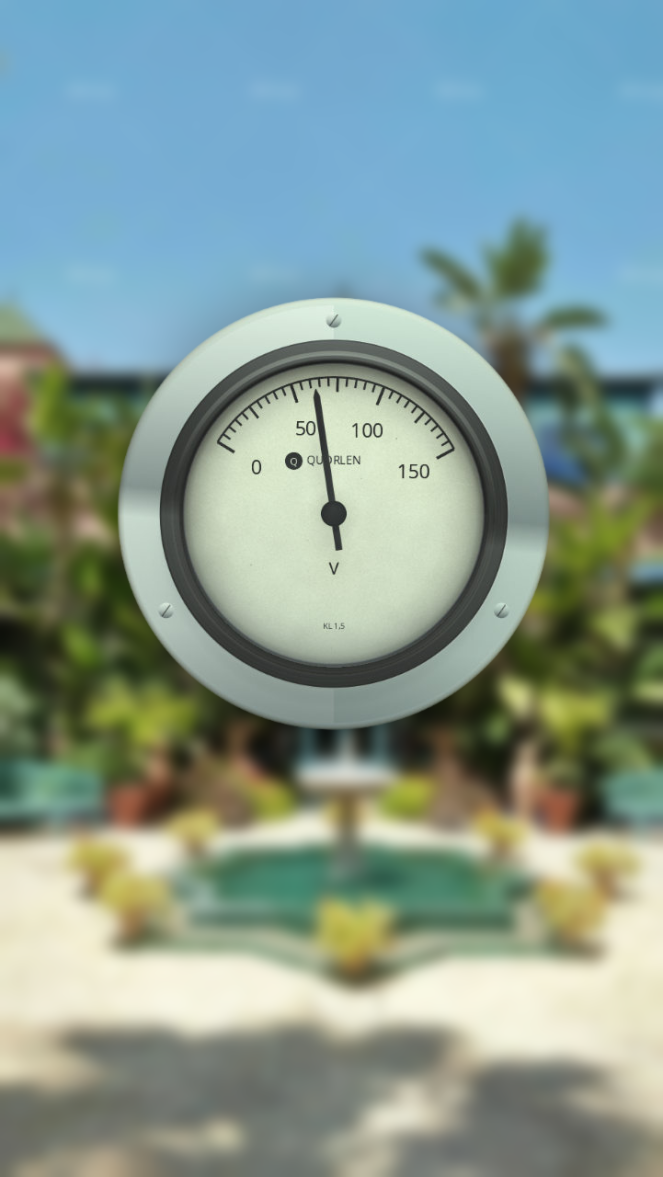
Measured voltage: 62.5 V
